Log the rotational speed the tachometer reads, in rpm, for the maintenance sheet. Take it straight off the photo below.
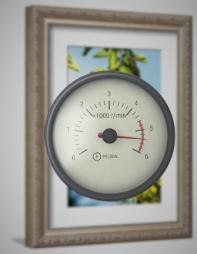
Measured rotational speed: 5400 rpm
